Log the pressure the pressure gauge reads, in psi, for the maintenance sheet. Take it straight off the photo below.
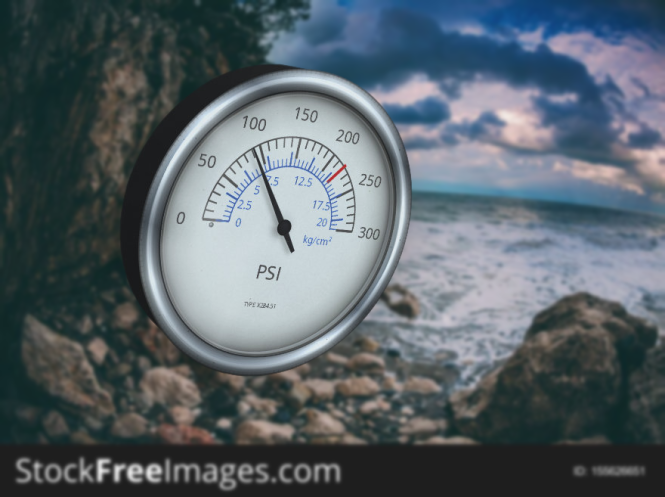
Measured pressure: 90 psi
